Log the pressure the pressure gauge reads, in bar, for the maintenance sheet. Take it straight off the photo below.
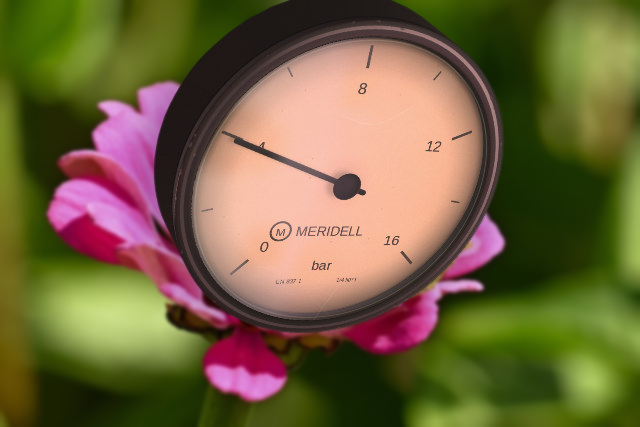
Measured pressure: 4 bar
